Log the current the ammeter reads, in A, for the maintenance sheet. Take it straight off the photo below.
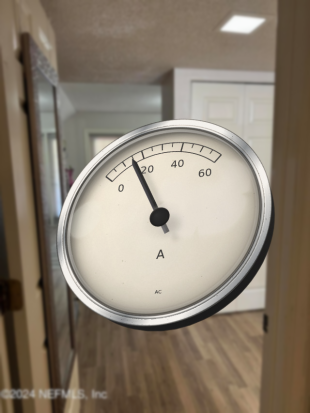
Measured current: 15 A
